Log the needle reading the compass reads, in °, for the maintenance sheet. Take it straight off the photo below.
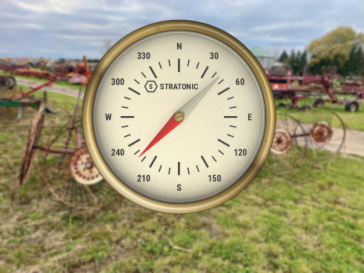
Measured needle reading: 225 °
